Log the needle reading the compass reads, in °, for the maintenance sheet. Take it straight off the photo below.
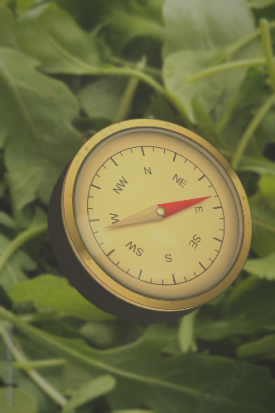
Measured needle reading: 80 °
